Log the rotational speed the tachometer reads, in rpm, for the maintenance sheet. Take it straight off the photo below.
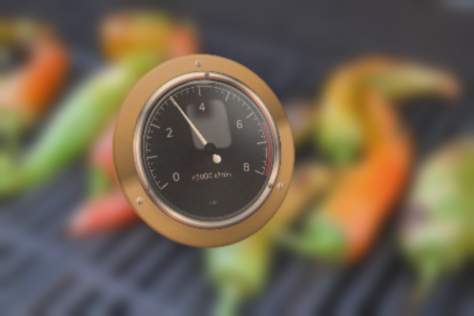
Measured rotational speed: 3000 rpm
